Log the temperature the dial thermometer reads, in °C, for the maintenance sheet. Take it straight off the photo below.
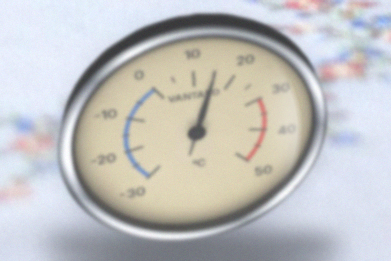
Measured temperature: 15 °C
